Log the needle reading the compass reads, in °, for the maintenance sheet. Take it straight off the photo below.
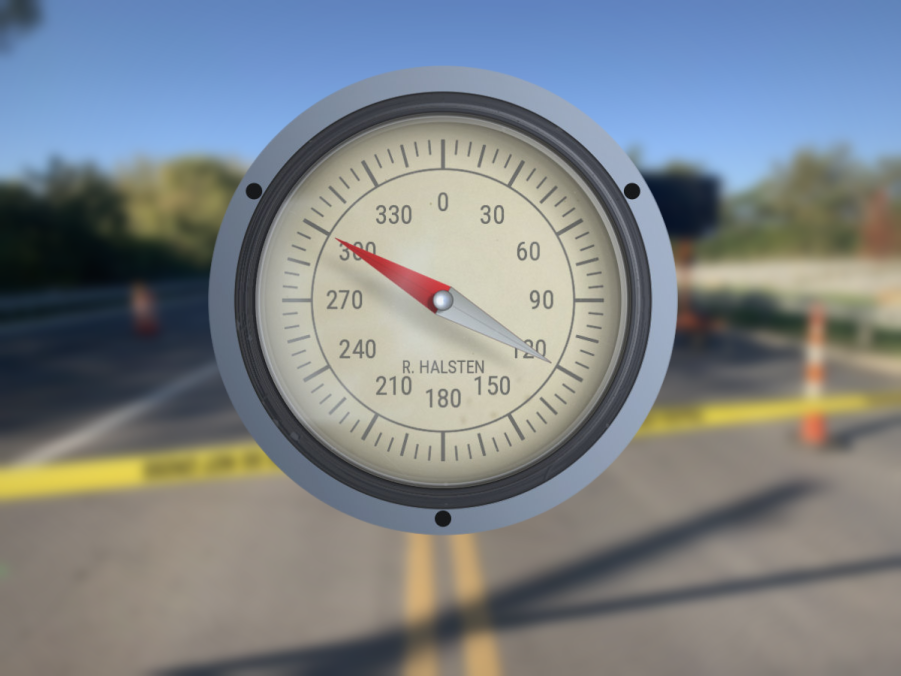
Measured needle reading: 300 °
